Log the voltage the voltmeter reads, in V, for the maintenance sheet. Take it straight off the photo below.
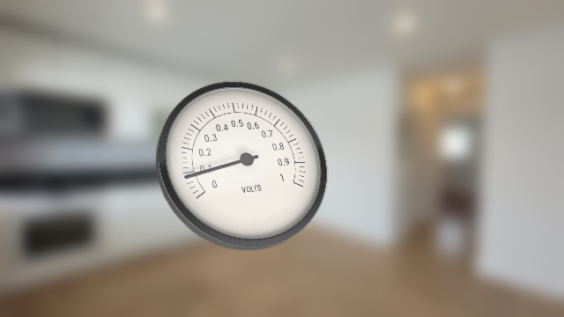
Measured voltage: 0.08 V
